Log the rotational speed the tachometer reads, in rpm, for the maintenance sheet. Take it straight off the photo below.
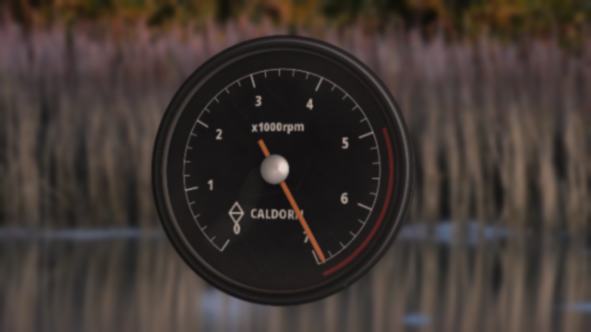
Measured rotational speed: 6900 rpm
